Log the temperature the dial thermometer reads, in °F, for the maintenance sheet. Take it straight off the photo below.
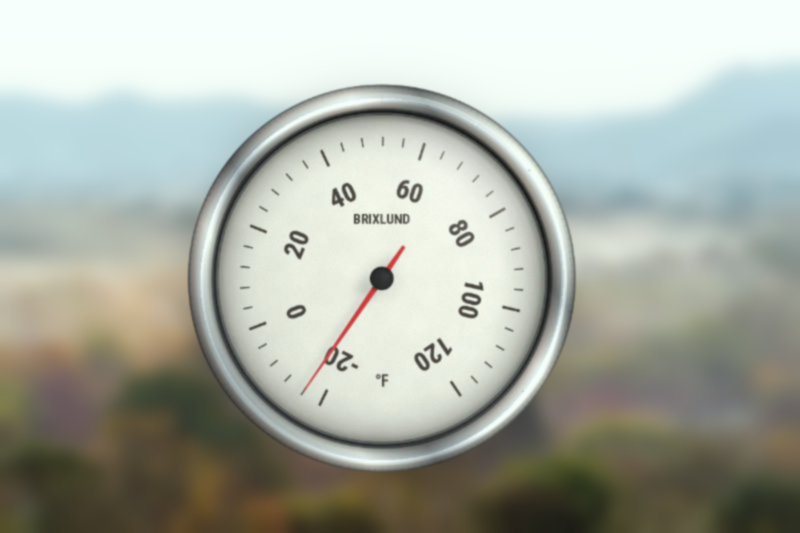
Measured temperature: -16 °F
